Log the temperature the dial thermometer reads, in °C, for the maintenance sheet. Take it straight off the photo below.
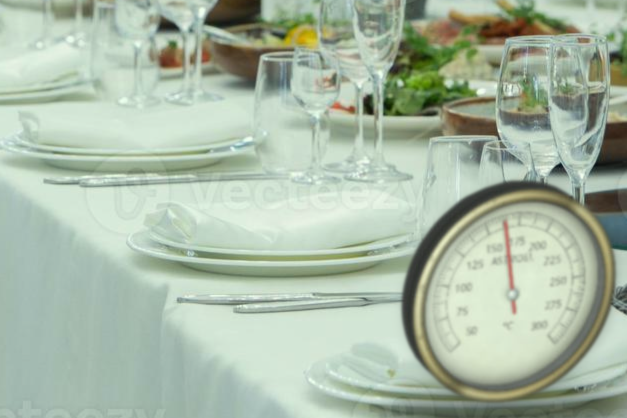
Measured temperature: 162.5 °C
